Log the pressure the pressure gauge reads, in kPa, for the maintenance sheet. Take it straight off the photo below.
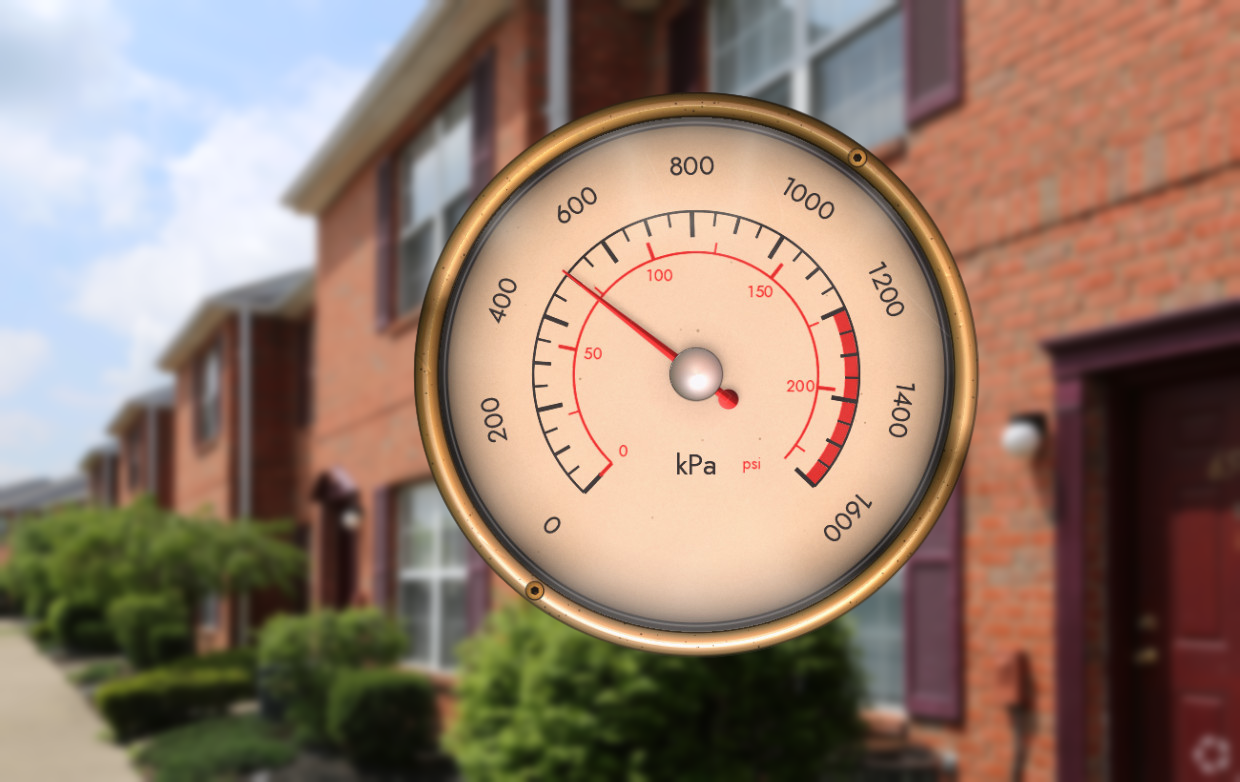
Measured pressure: 500 kPa
